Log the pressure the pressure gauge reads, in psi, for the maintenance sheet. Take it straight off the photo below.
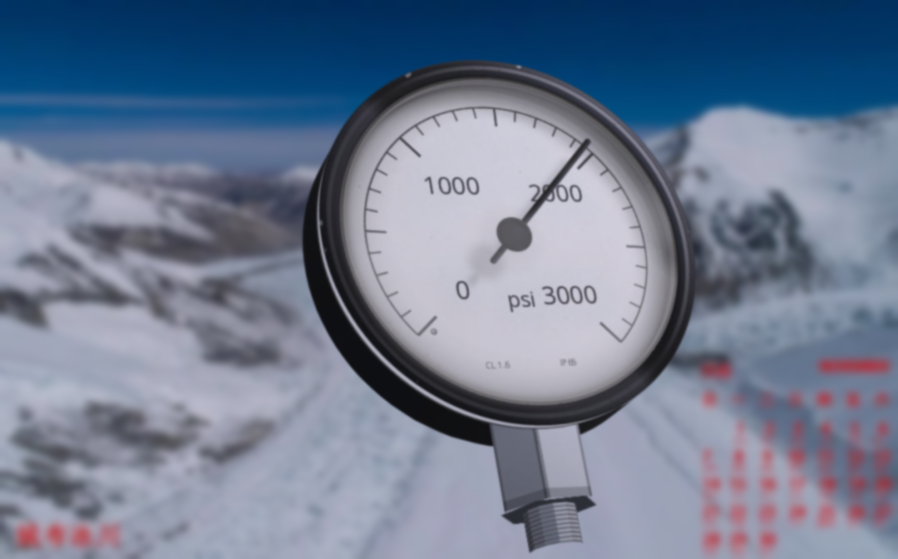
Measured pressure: 1950 psi
